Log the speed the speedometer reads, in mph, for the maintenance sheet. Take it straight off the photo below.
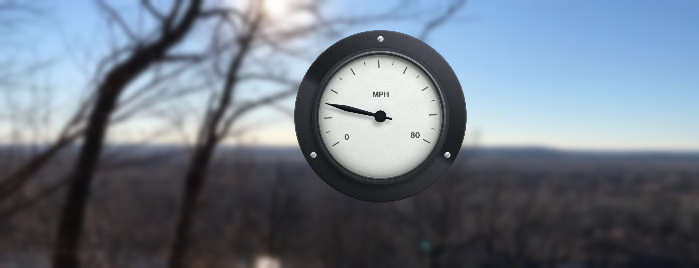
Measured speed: 15 mph
